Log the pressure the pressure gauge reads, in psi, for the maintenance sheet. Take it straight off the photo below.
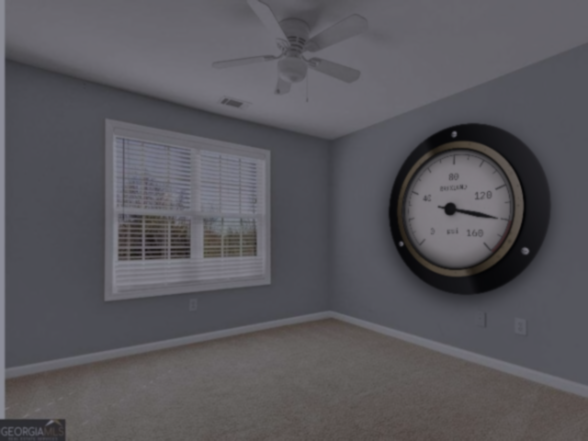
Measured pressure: 140 psi
